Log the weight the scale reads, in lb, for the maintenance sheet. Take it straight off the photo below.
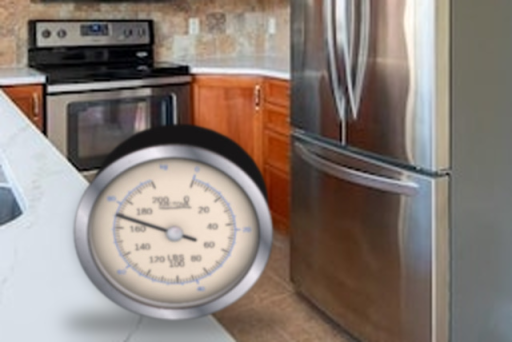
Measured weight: 170 lb
